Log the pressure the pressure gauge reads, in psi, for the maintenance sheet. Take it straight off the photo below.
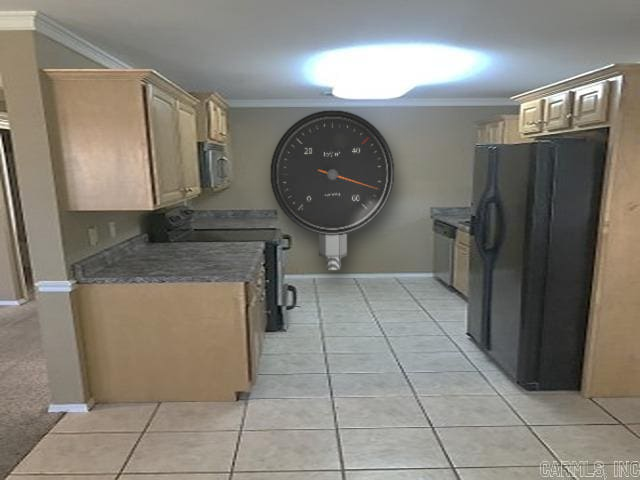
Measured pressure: 54 psi
